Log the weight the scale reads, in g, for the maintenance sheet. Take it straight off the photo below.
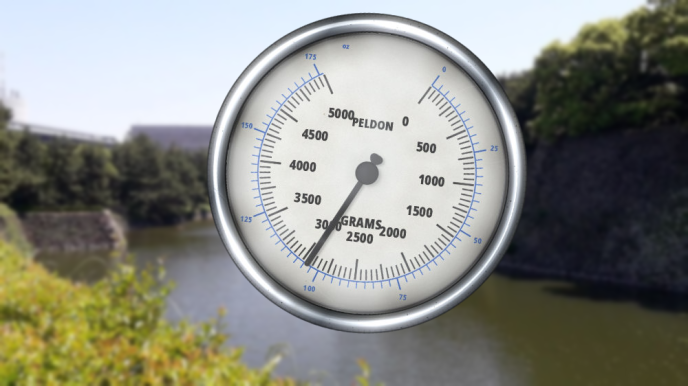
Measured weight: 2950 g
